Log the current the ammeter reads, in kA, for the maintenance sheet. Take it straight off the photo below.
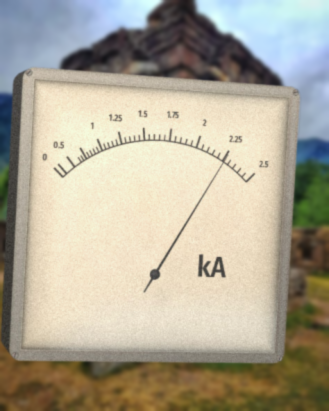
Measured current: 2.25 kA
